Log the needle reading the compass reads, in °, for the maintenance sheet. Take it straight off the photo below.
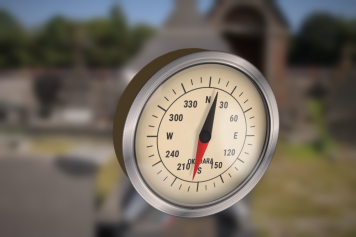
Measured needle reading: 190 °
